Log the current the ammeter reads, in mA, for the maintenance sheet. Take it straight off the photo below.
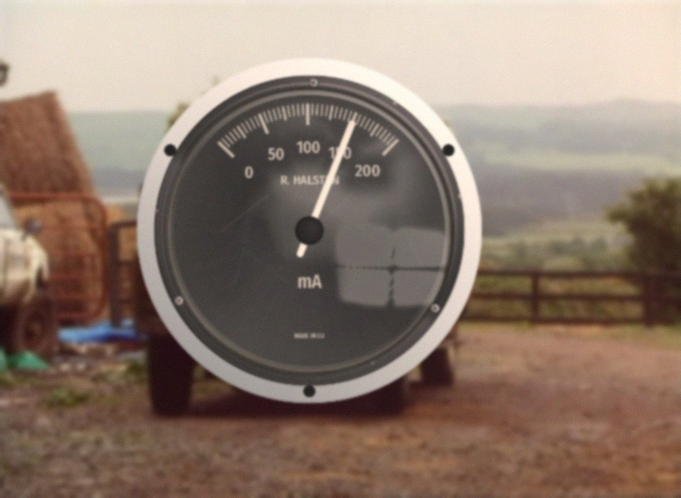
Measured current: 150 mA
